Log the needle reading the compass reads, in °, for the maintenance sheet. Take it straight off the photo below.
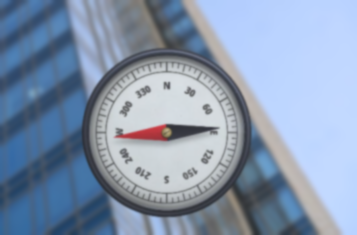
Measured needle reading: 265 °
